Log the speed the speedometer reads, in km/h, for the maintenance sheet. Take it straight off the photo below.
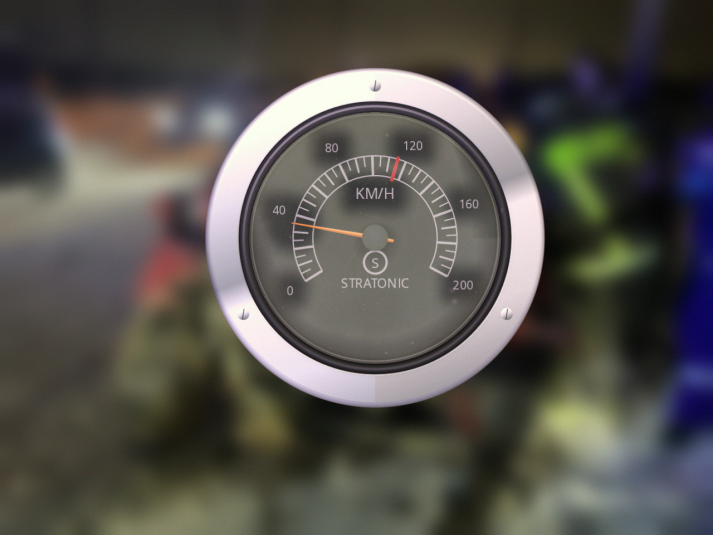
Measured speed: 35 km/h
